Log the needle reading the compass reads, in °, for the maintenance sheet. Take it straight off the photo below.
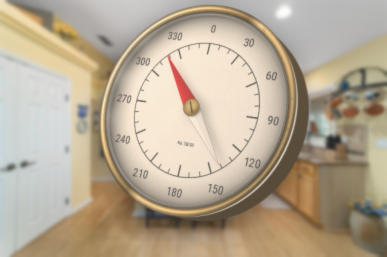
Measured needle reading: 320 °
